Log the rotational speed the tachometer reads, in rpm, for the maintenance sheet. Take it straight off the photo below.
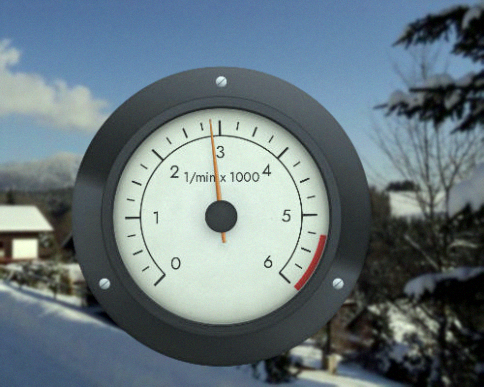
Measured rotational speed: 2875 rpm
